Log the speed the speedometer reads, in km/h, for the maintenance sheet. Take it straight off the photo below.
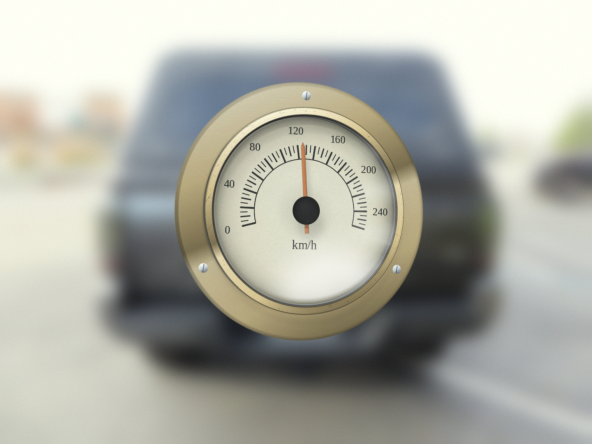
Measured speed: 125 km/h
